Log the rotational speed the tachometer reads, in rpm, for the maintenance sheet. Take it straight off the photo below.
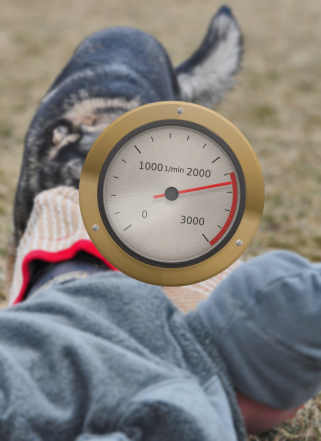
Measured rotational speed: 2300 rpm
